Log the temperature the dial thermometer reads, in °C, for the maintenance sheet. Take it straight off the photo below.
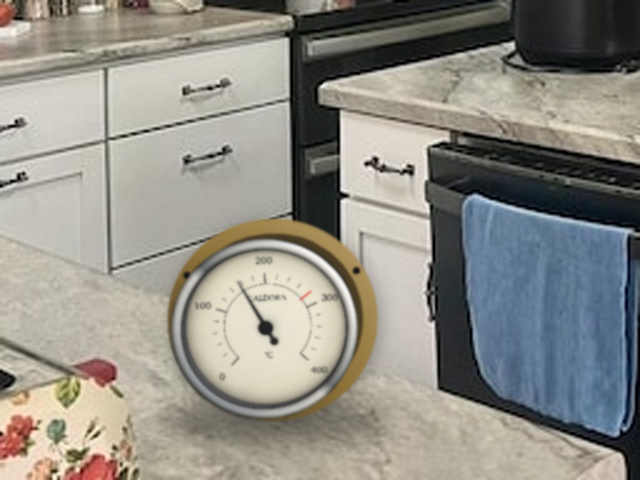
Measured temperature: 160 °C
